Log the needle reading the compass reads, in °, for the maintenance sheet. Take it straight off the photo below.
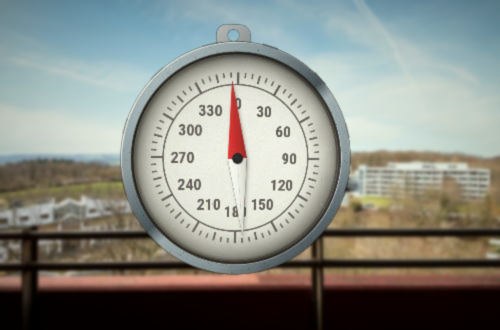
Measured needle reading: 355 °
